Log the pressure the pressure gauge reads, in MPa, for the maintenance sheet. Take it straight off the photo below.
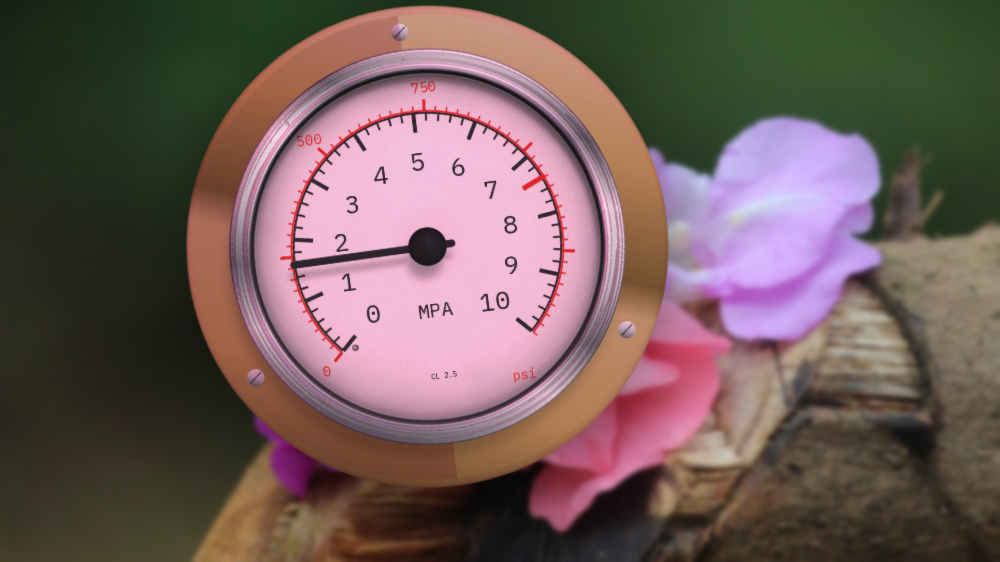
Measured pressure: 1.6 MPa
